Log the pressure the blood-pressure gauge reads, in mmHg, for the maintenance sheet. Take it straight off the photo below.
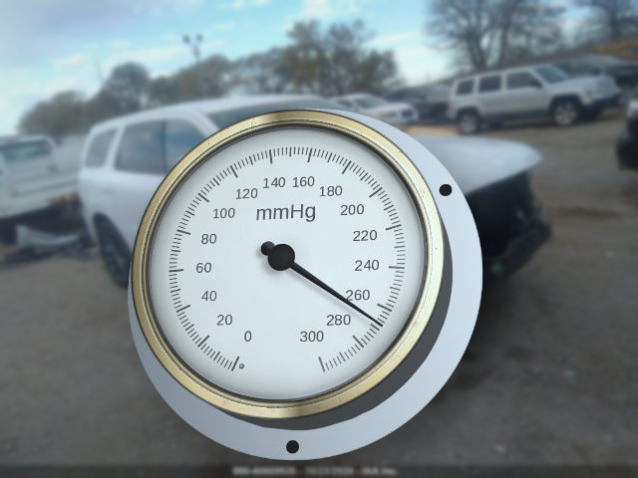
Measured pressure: 268 mmHg
